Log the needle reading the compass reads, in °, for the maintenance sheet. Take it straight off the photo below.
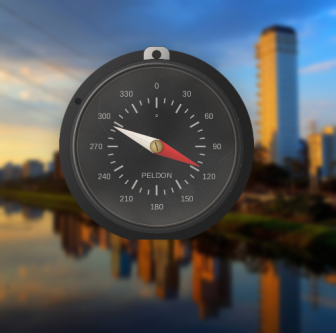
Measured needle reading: 115 °
